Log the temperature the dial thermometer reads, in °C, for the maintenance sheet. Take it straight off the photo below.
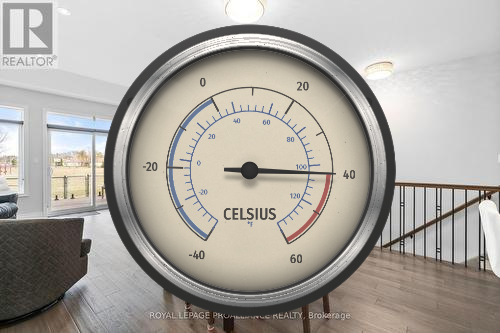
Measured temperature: 40 °C
